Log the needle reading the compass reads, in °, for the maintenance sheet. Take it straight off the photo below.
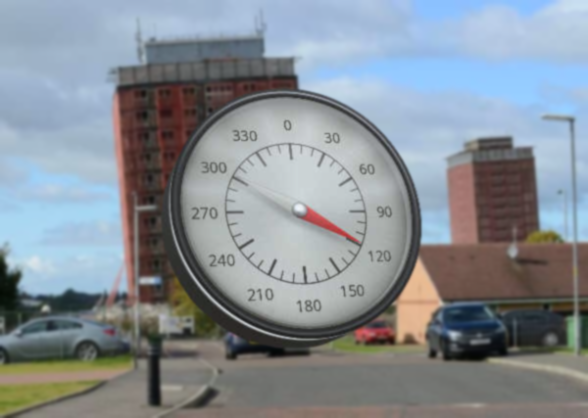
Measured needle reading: 120 °
